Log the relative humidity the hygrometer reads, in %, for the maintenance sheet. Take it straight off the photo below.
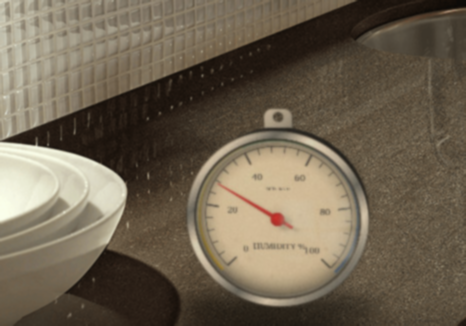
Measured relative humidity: 28 %
